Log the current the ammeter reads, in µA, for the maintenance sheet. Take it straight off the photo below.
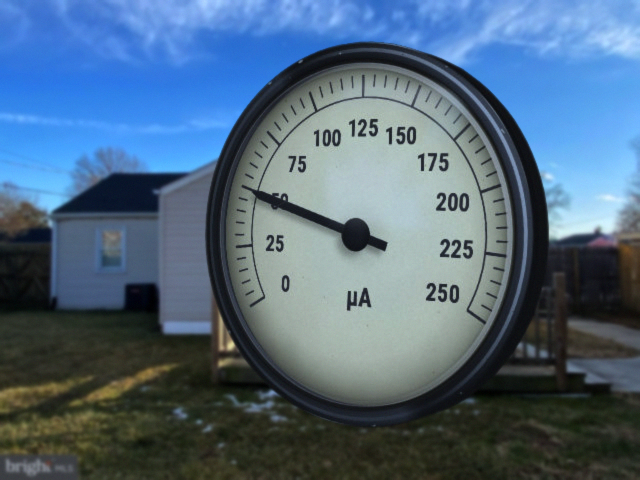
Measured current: 50 µA
